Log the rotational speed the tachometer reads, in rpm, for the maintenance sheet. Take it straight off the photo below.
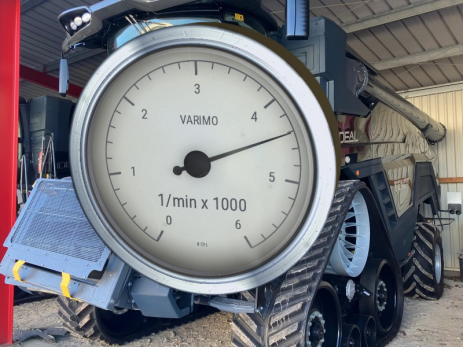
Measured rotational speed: 4400 rpm
